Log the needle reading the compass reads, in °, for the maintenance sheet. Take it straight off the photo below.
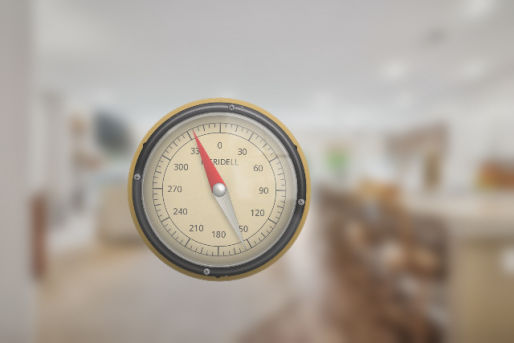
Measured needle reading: 335 °
